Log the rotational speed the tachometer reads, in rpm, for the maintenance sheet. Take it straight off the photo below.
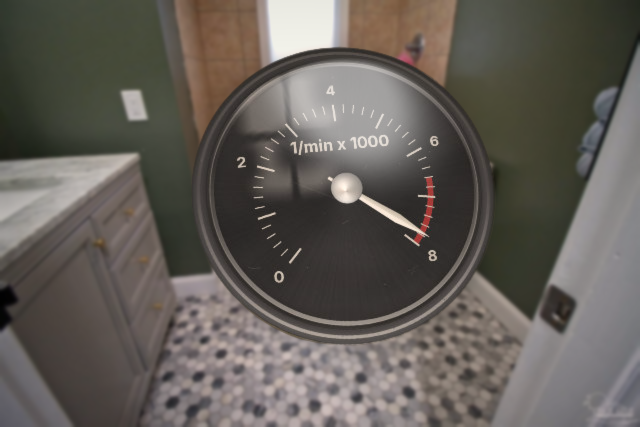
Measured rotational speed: 7800 rpm
